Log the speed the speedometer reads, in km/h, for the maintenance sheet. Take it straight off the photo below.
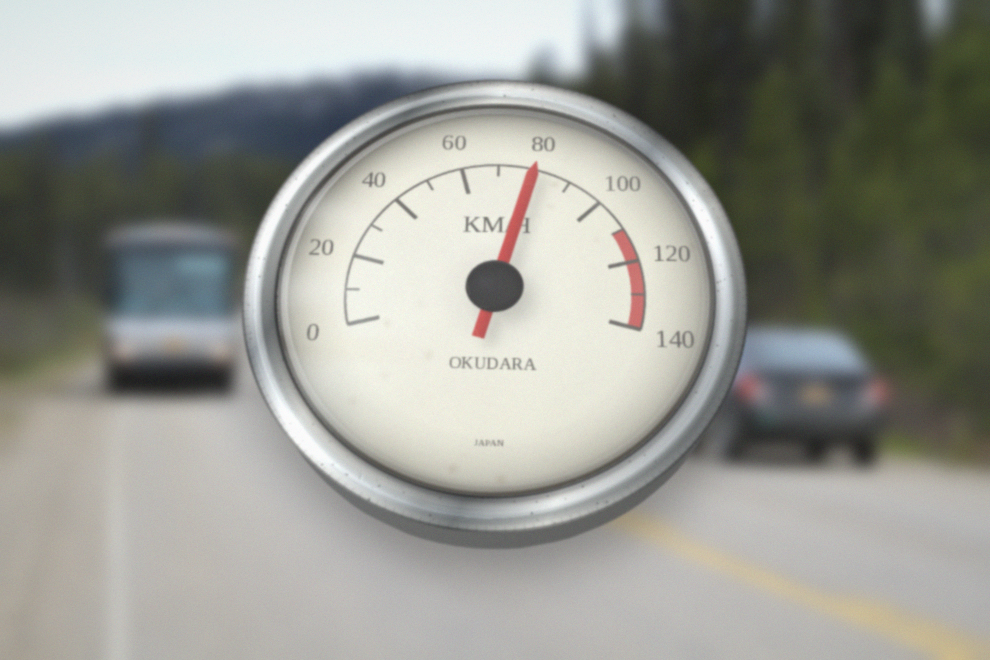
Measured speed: 80 km/h
